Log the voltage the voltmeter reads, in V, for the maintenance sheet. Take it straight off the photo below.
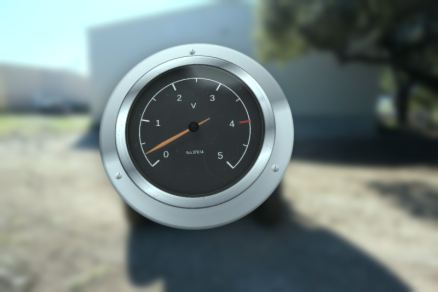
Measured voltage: 0.25 V
